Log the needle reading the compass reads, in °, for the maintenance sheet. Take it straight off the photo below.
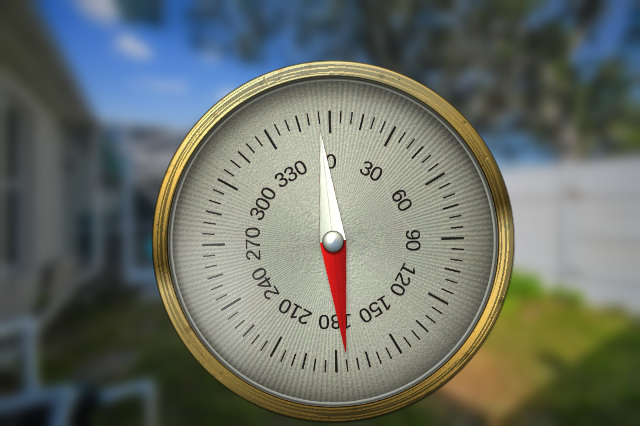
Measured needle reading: 175 °
